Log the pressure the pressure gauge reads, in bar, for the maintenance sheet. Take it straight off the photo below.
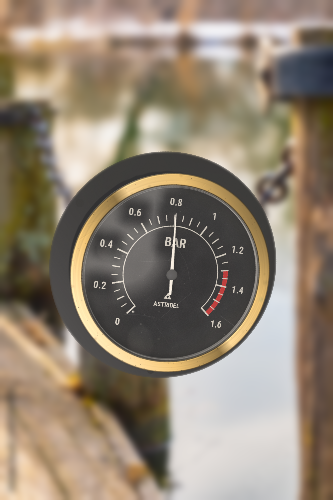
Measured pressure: 0.8 bar
